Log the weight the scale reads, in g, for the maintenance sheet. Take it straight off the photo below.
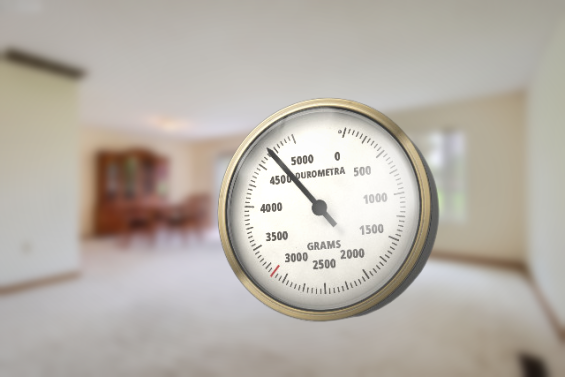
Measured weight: 4700 g
